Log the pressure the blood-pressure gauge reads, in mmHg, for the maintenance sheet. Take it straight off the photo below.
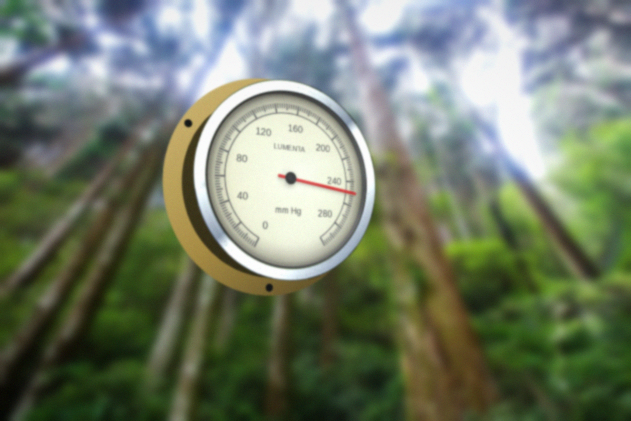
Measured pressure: 250 mmHg
